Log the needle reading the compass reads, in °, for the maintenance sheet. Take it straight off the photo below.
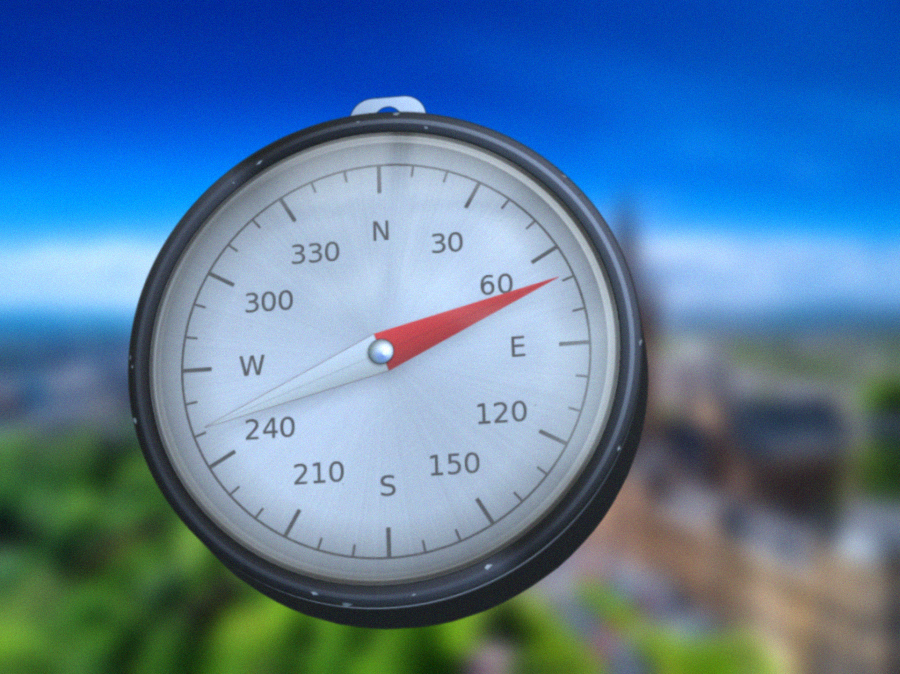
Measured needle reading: 70 °
